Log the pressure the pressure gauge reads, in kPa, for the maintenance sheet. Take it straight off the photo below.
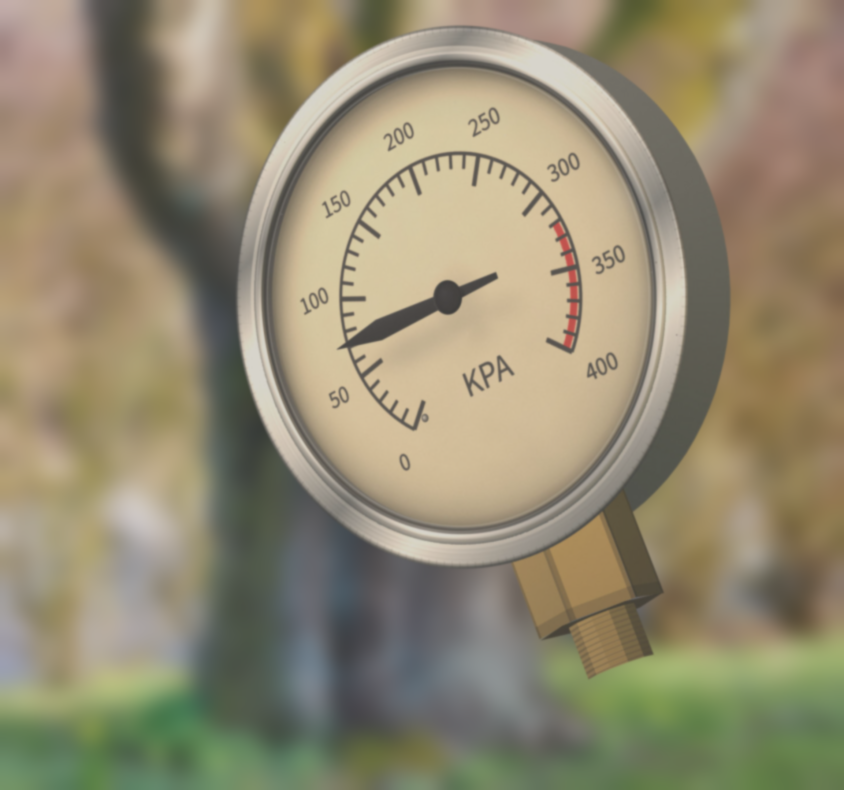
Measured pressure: 70 kPa
